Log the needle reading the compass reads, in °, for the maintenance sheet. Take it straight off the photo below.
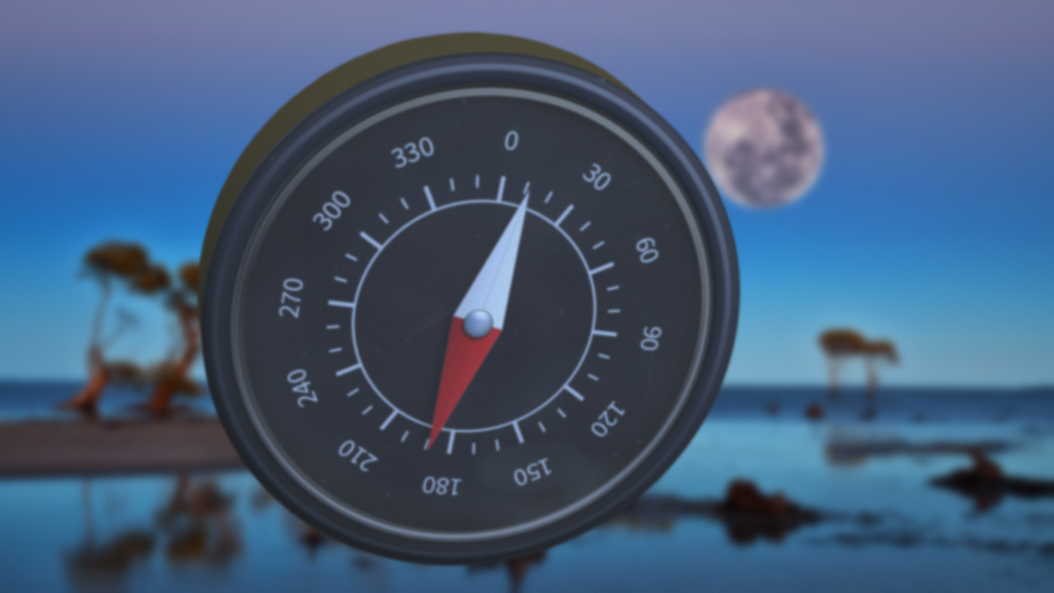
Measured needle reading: 190 °
